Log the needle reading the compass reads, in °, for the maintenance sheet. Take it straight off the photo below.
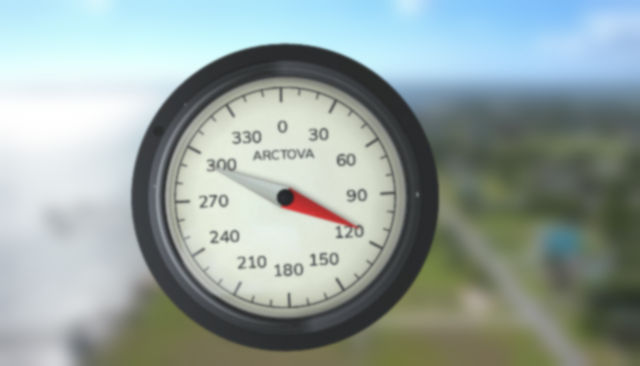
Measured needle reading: 115 °
